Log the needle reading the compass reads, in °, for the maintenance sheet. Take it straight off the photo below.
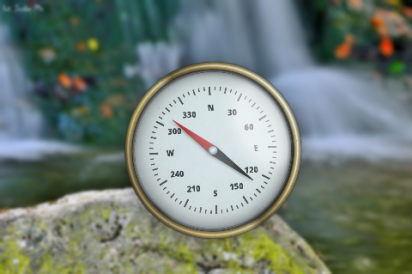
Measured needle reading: 310 °
